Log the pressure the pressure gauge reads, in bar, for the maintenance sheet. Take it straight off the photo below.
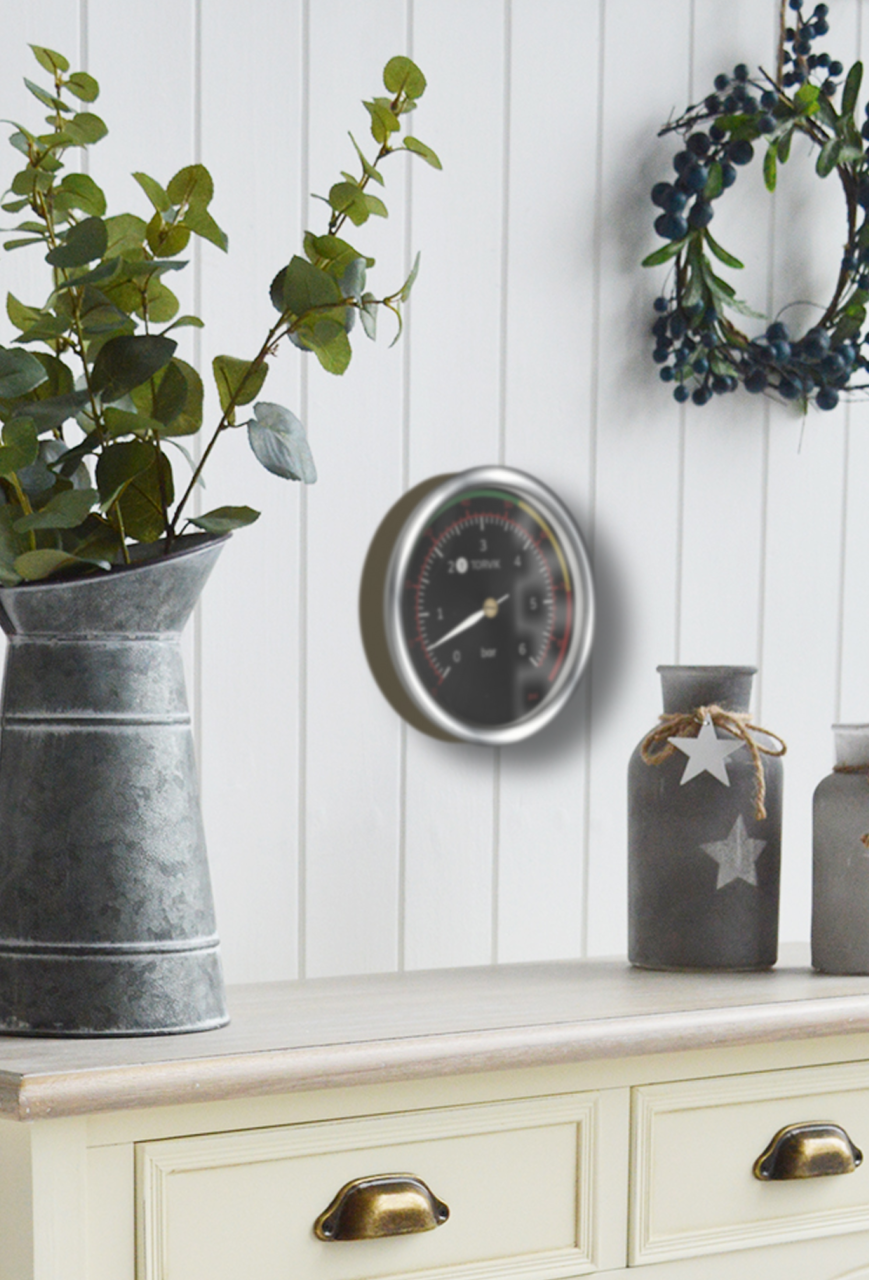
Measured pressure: 0.5 bar
